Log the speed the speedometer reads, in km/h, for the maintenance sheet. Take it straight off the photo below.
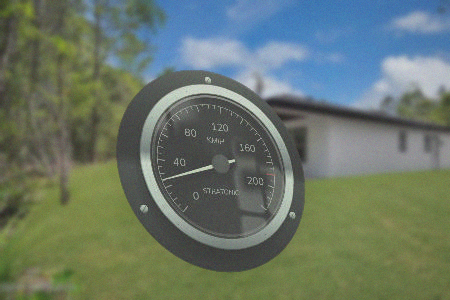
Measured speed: 25 km/h
